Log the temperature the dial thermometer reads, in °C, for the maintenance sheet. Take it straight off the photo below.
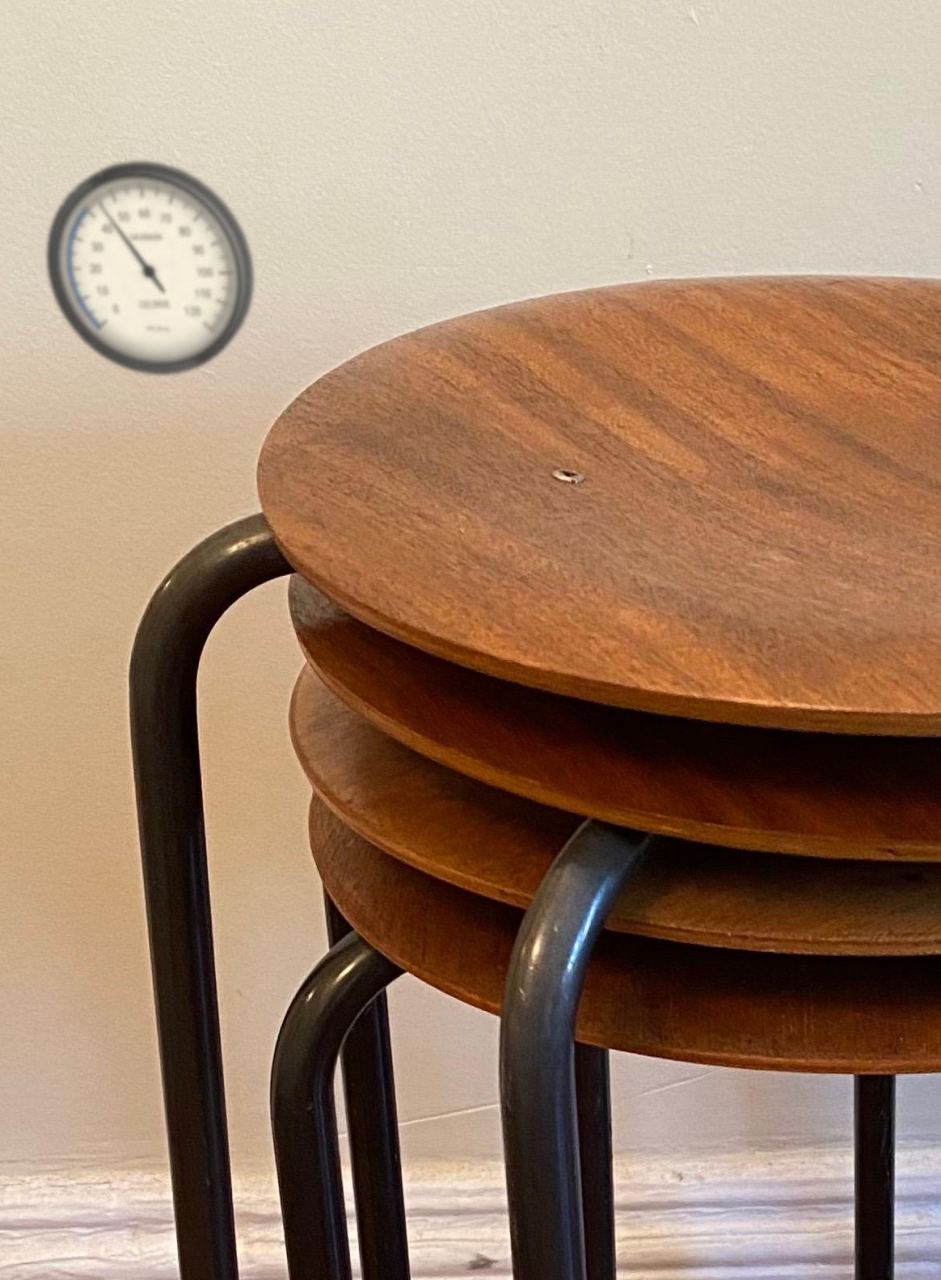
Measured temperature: 45 °C
